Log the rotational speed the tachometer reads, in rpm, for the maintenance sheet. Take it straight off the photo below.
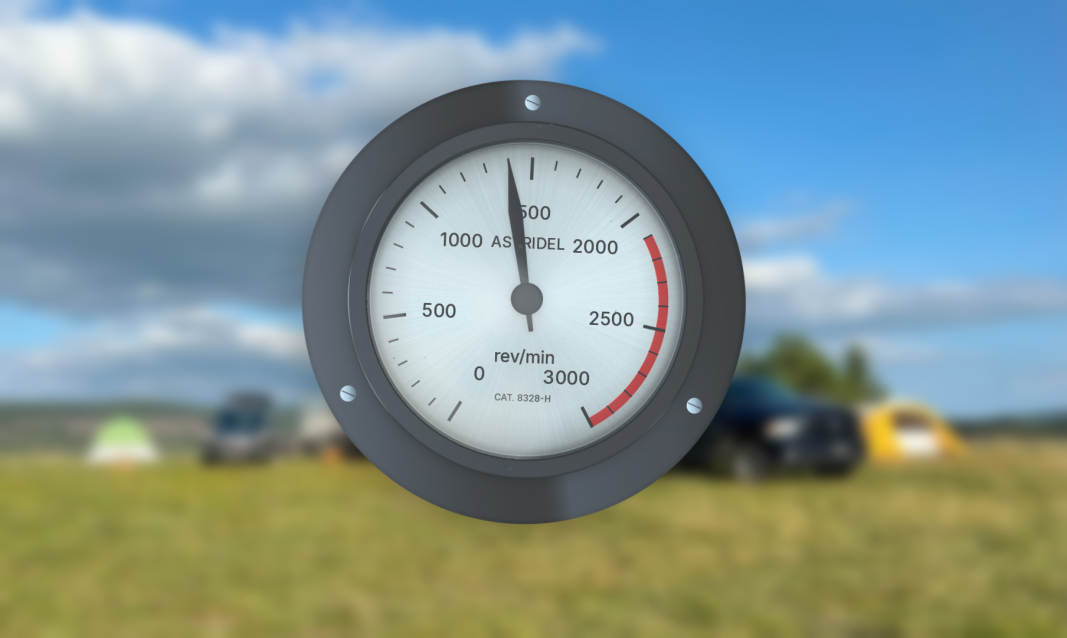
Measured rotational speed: 1400 rpm
